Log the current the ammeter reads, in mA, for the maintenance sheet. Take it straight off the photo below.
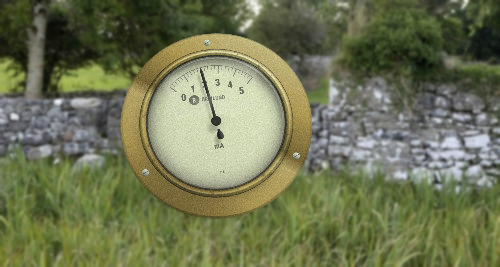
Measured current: 2 mA
